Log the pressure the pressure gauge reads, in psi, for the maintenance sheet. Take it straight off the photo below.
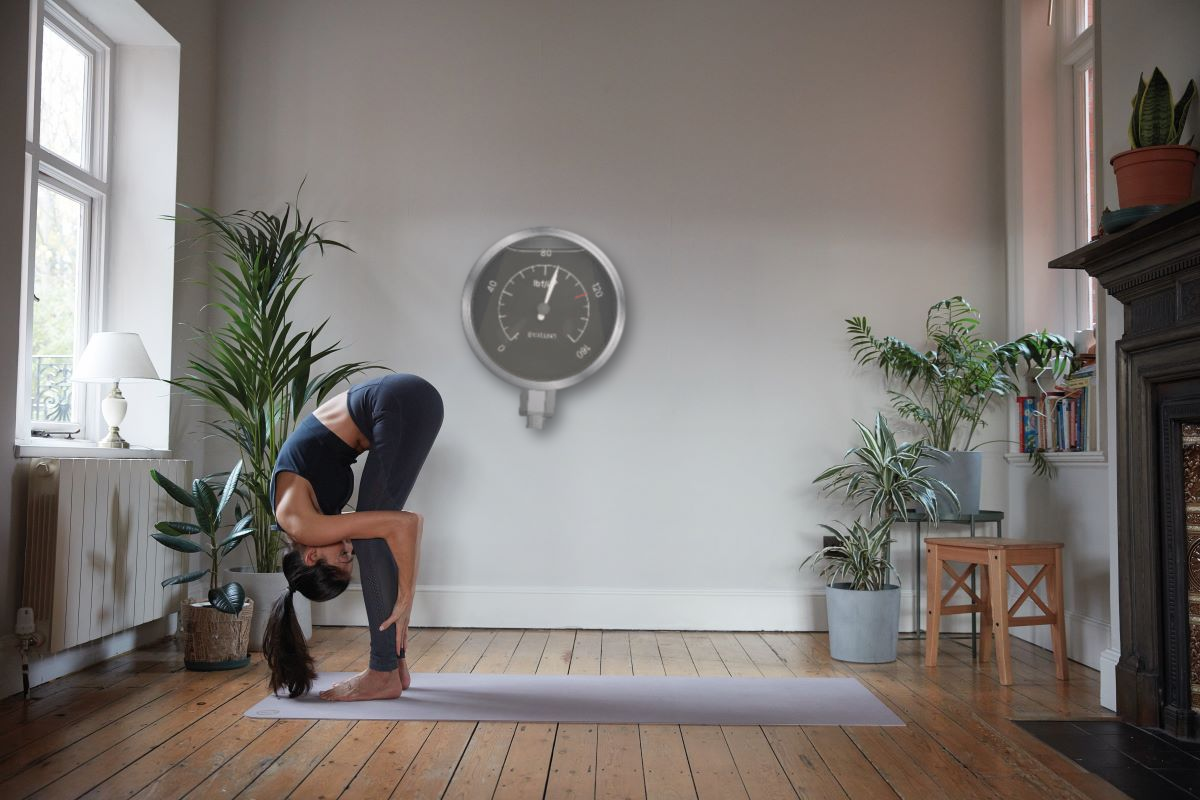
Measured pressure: 90 psi
